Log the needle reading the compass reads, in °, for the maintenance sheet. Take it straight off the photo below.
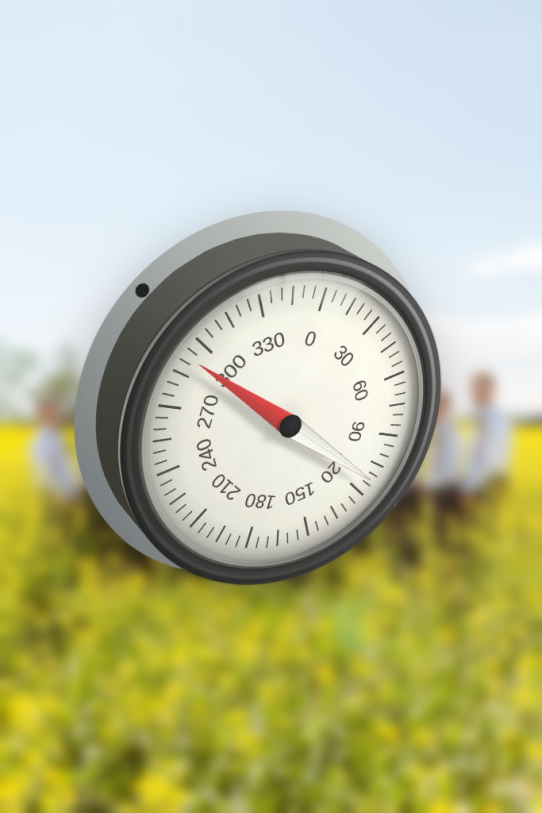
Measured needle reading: 292.5 °
